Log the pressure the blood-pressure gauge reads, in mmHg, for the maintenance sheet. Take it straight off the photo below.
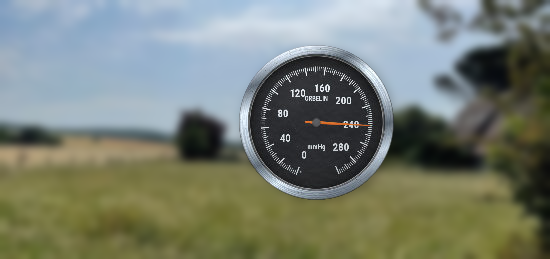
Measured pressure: 240 mmHg
